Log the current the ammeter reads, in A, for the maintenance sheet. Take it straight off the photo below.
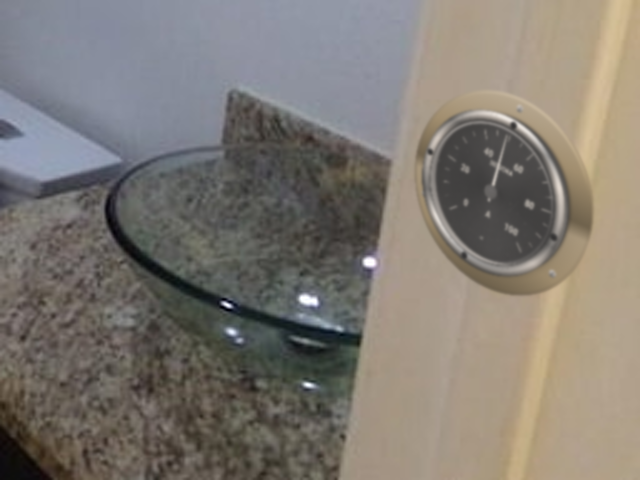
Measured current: 50 A
